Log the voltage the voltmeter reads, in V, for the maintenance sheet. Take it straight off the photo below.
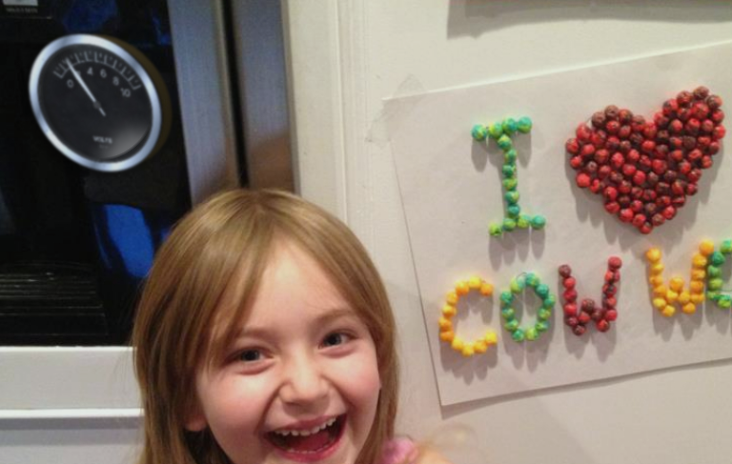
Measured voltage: 2 V
